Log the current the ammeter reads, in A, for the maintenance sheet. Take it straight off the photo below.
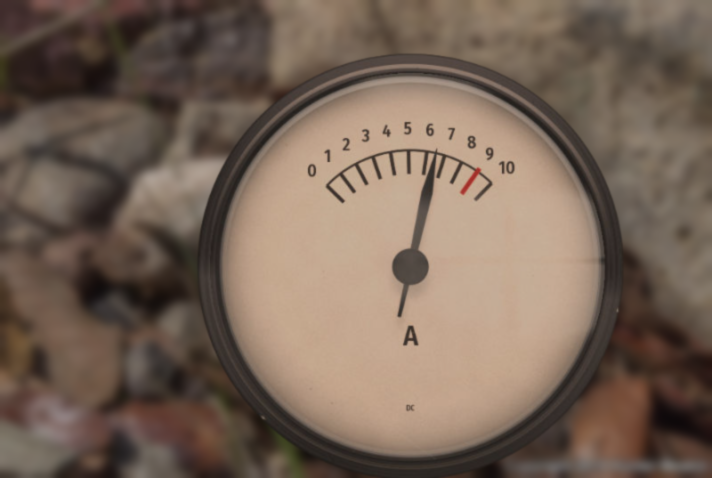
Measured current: 6.5 A
